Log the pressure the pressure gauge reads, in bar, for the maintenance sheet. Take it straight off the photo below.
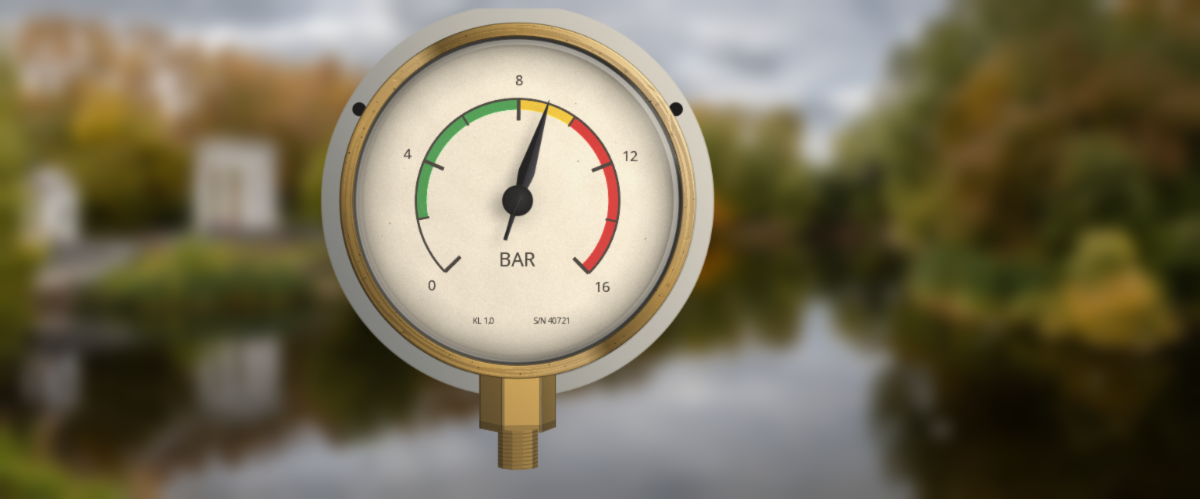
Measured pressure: 9 bar
